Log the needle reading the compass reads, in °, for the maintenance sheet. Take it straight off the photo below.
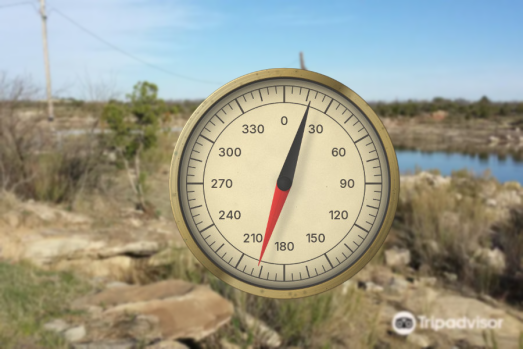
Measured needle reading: 197.5 °
